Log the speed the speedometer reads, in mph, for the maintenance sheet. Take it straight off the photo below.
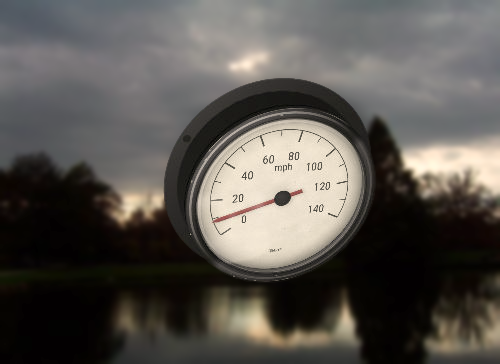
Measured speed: 10 mph
